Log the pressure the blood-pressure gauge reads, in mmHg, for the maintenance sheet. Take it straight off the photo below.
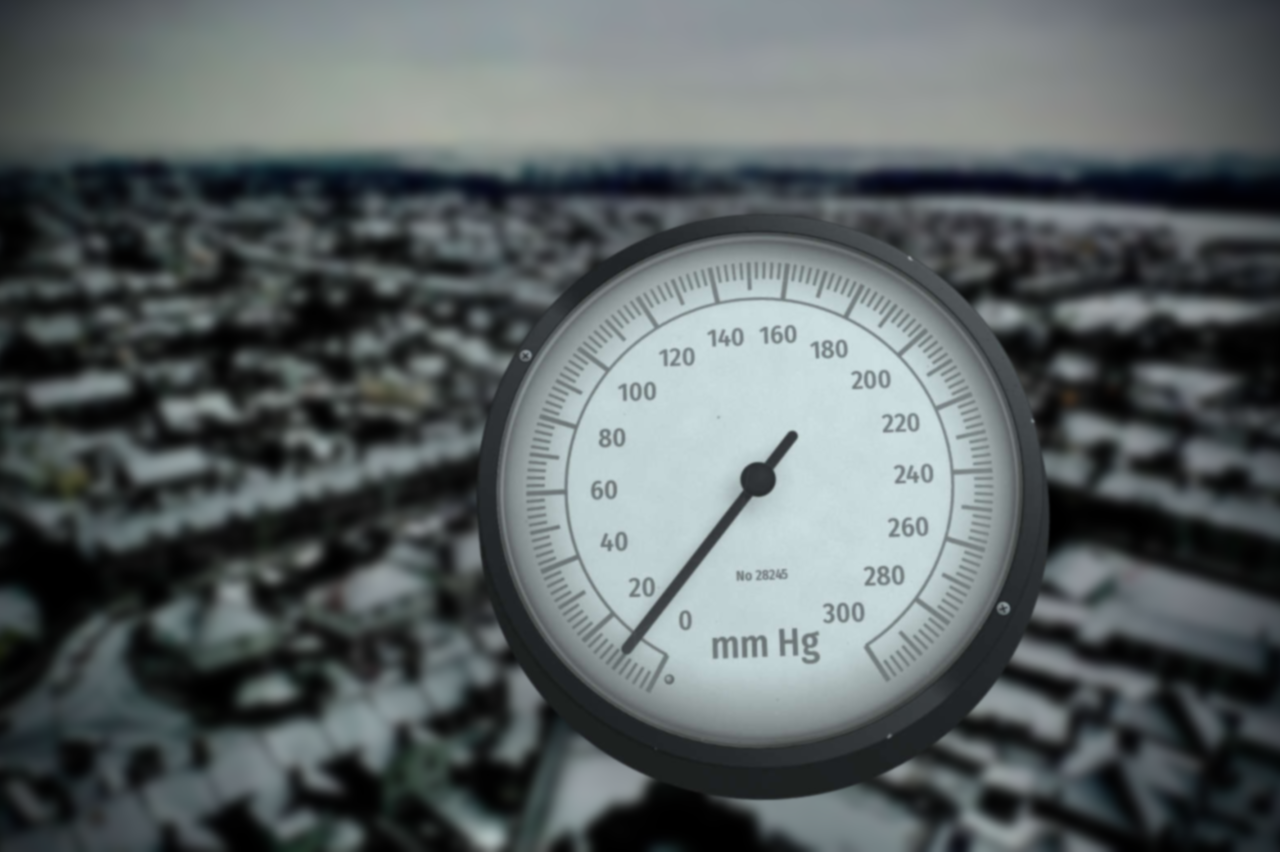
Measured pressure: 10 mmHg
